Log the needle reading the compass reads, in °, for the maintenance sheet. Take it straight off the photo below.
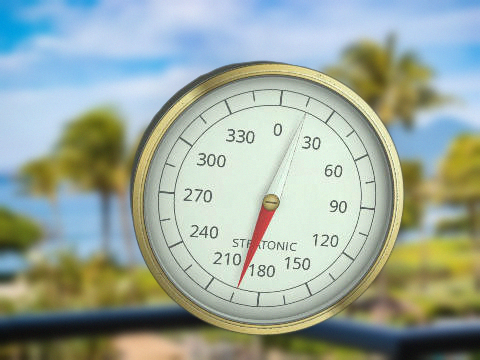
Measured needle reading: 195 °
